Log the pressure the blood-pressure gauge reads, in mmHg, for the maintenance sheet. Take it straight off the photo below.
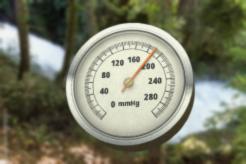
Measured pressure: 190 mmHg
